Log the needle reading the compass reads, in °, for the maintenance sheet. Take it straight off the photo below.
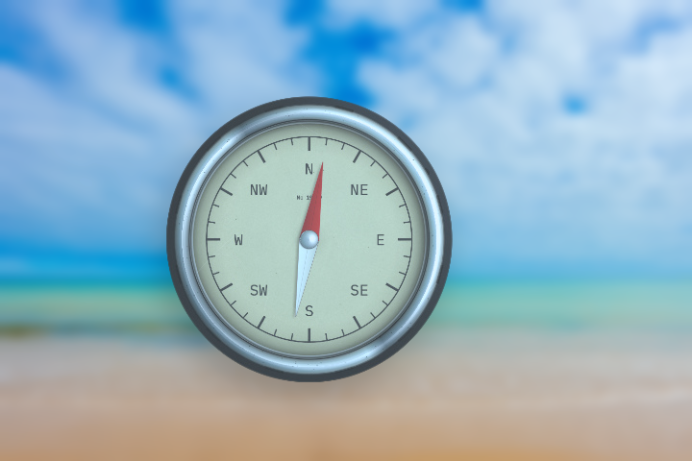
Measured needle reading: 10 °
